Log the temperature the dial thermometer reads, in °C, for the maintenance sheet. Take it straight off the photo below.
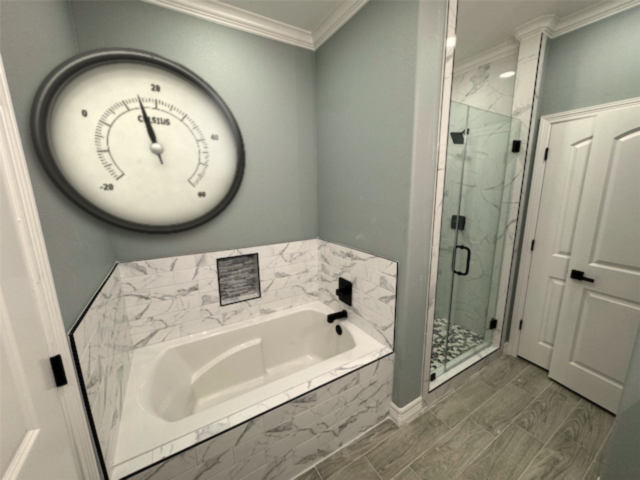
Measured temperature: 15 °C
